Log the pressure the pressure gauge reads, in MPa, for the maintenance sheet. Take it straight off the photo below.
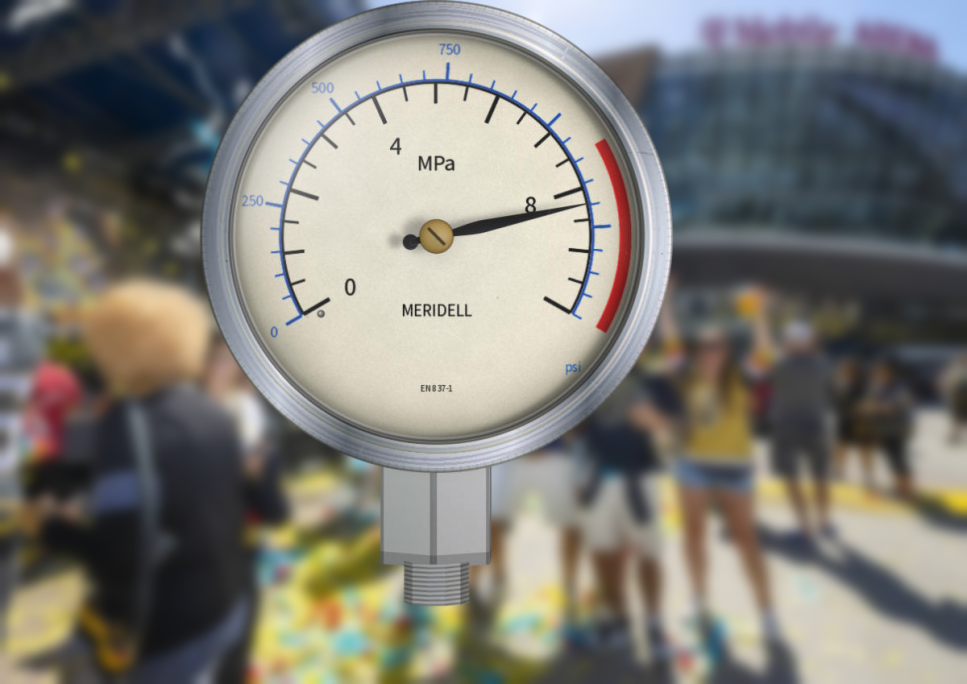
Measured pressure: 8.25 MPa
